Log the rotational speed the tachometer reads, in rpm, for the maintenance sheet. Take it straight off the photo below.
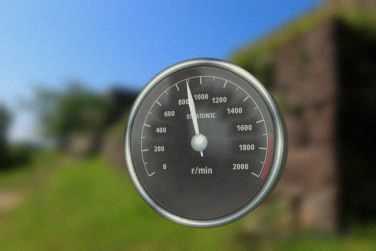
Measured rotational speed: 900 rpm
